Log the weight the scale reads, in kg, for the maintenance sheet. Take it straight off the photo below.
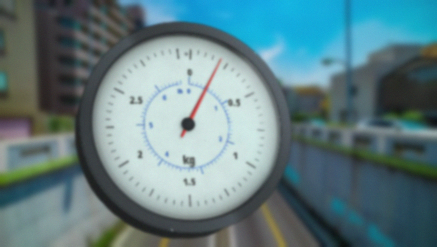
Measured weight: 0.2 kg
